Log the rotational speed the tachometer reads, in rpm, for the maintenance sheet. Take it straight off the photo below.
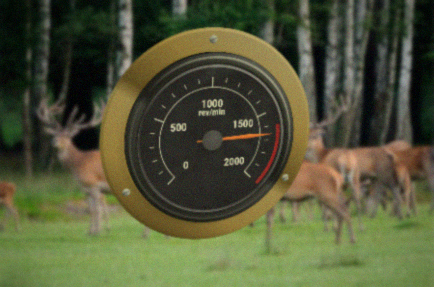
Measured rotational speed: 1650 rpm
